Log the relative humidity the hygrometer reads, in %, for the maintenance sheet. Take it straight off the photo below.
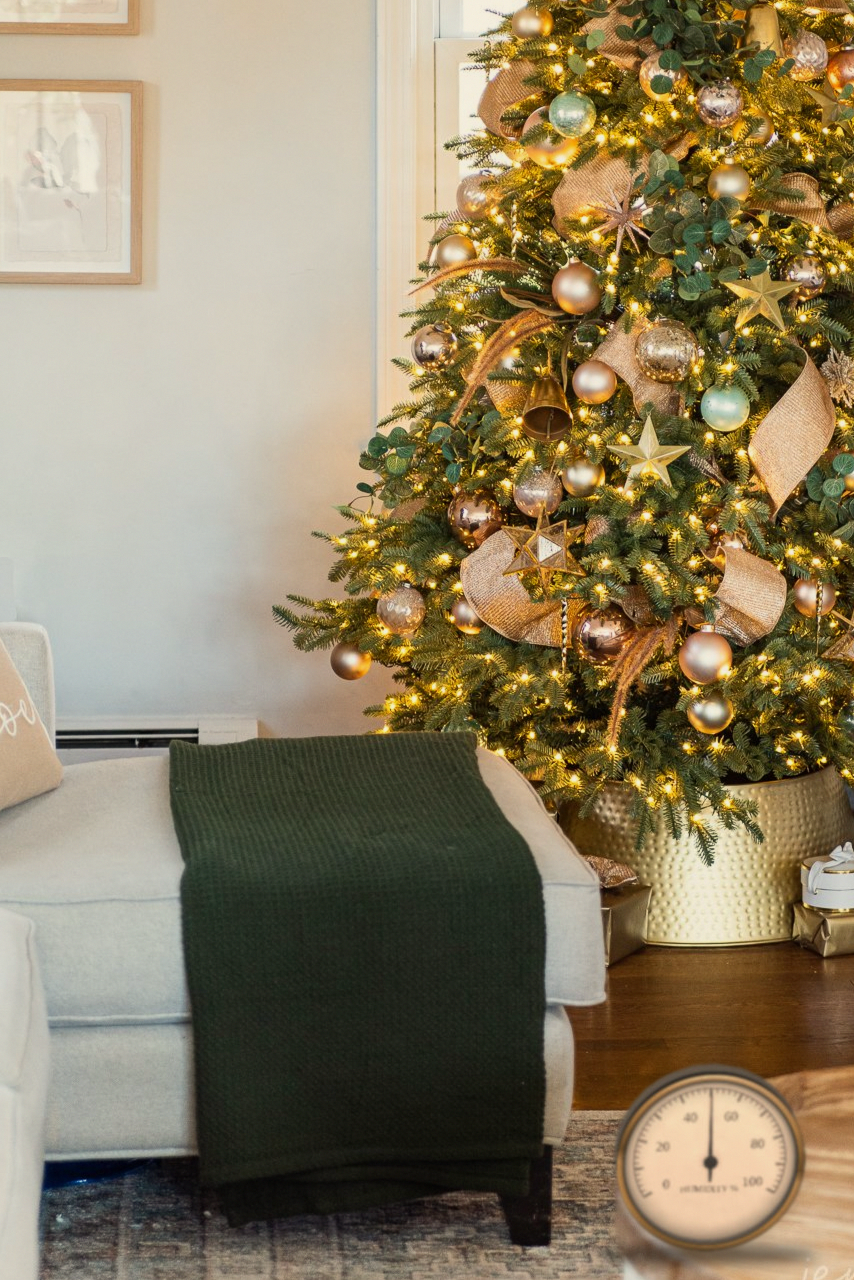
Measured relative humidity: 50 %
